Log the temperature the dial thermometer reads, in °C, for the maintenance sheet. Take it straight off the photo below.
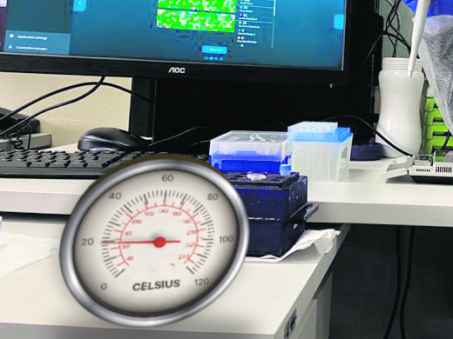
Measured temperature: 20 °C
